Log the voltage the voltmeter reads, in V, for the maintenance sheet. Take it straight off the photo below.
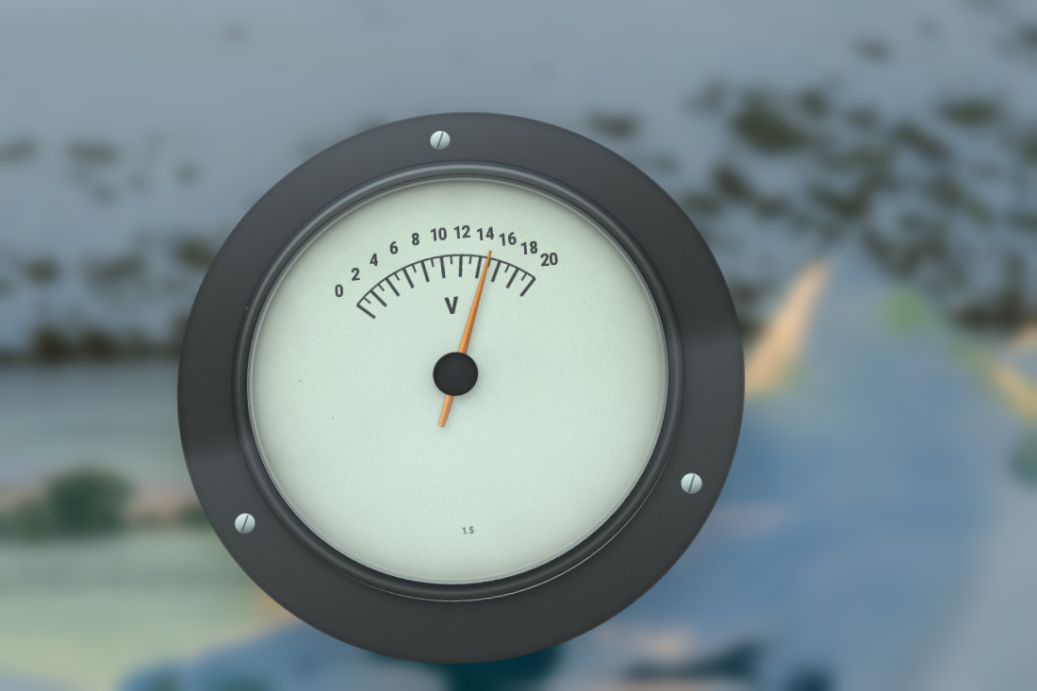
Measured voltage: 15 V
